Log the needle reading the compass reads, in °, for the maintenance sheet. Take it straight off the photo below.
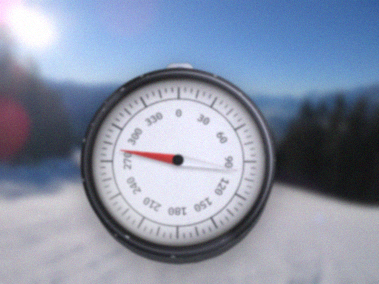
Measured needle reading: 280 °
